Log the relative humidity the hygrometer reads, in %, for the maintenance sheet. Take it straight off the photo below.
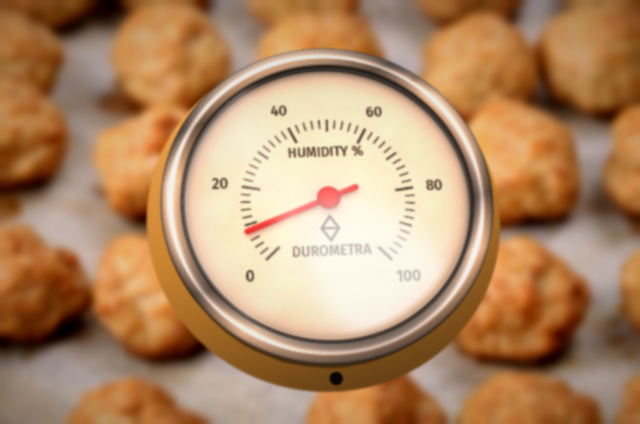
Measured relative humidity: 8 %
